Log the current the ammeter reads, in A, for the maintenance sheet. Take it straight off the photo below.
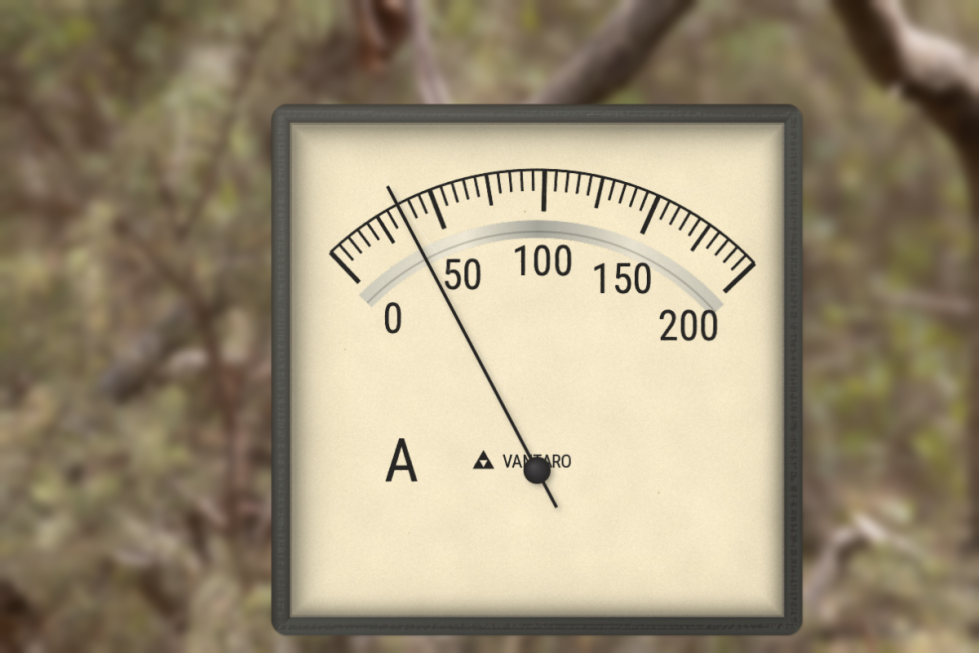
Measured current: 35 A
